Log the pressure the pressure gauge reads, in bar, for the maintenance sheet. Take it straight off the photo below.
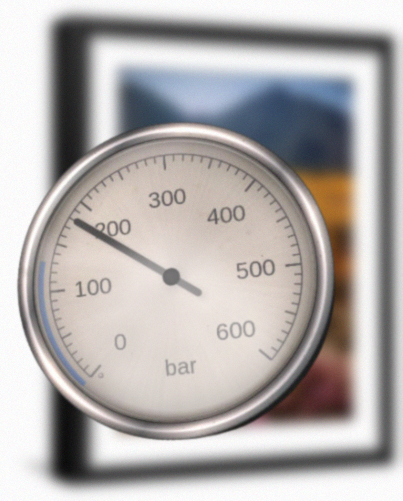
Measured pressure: 180 bar
